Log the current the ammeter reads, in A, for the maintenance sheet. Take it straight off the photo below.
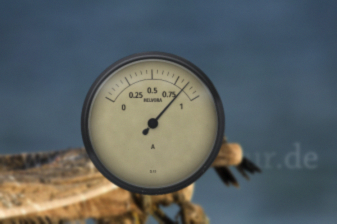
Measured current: 0.85 A
